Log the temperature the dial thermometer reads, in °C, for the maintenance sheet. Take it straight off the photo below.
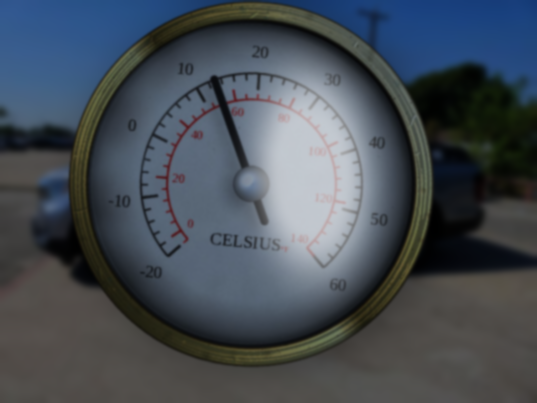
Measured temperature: 13 °C
